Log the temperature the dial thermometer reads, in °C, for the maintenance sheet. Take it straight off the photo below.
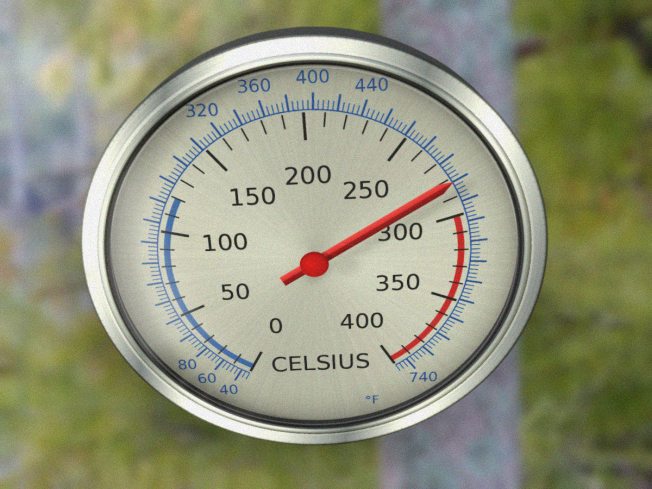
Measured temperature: 280 °C
